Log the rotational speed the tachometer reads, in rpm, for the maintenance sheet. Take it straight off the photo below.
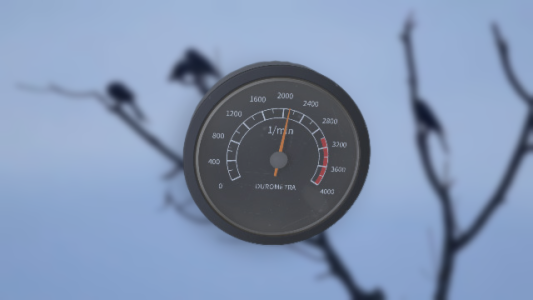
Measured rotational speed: 2100 rpm
